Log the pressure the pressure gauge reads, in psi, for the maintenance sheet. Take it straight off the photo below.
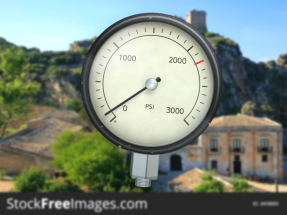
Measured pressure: 100 psi
